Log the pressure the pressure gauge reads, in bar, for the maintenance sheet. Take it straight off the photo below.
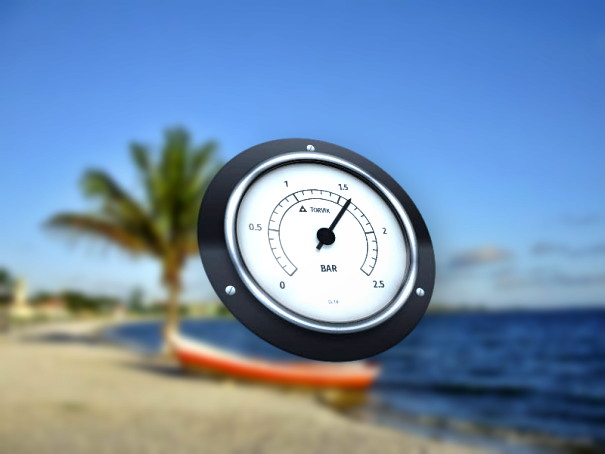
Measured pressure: 1.6 bar
